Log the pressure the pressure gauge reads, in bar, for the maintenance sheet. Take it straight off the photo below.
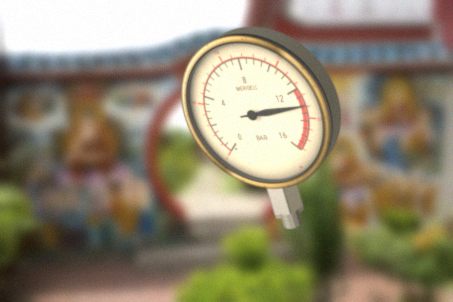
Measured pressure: 13 bar
